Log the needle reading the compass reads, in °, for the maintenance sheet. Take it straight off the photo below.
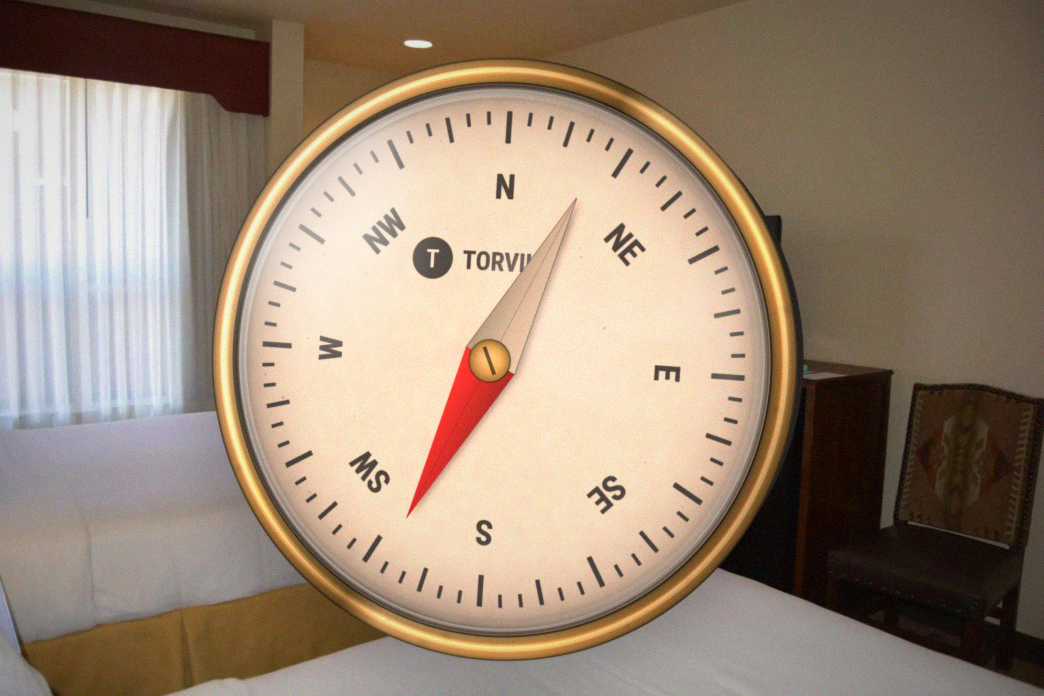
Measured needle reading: 205 °
